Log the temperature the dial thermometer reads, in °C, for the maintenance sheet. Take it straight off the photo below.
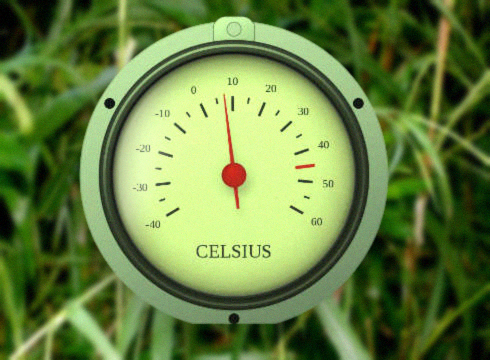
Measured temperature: 7.5 °C
